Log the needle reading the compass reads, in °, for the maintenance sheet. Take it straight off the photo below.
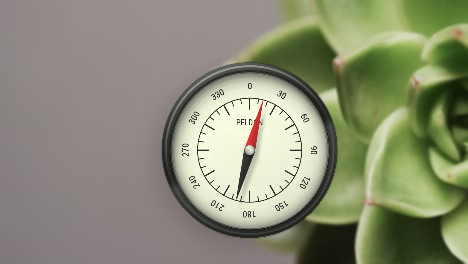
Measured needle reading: 15 °
